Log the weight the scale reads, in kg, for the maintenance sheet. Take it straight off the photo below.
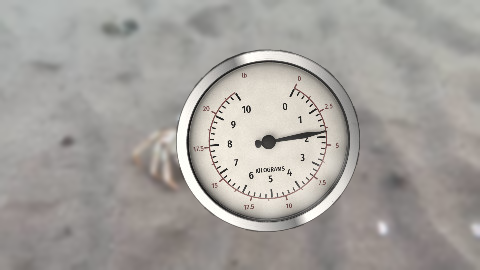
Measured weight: 1.8 kg
